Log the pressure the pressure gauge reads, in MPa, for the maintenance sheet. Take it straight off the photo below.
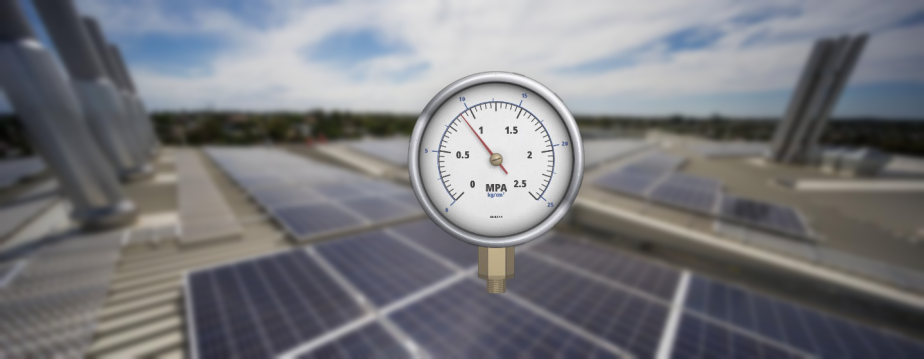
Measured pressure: 0.9 MPa
